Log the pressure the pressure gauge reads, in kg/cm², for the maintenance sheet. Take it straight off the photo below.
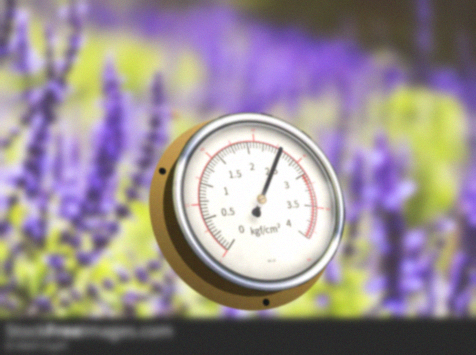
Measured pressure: 2.5 kg/cm²
